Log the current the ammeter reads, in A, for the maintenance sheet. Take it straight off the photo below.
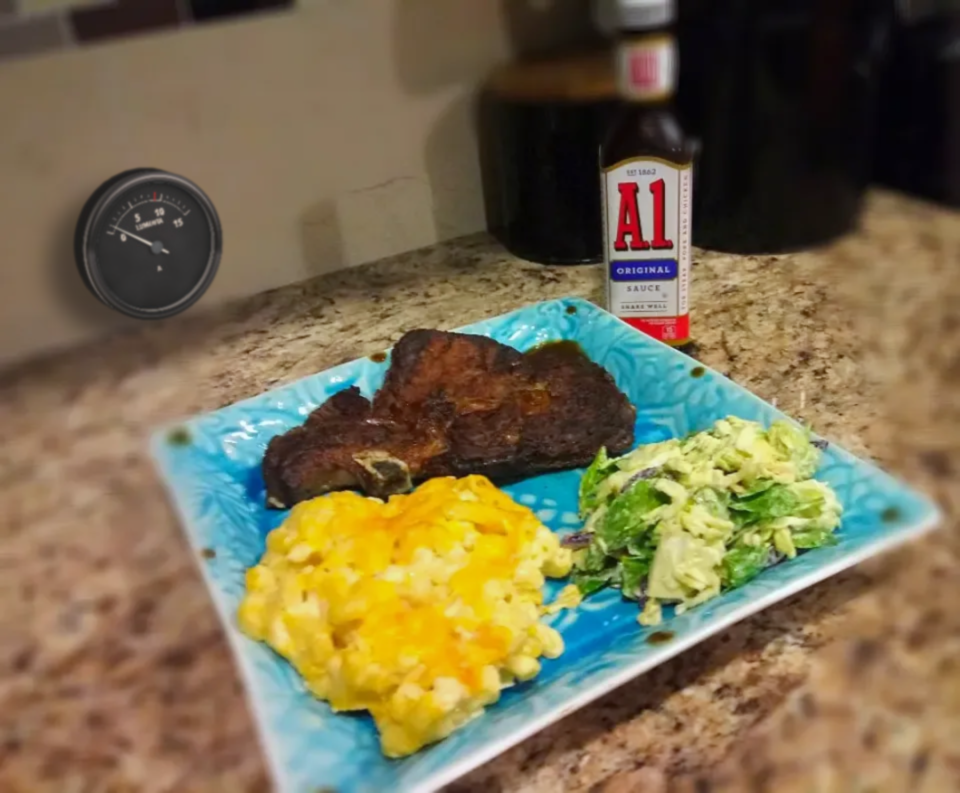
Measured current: 1 A
